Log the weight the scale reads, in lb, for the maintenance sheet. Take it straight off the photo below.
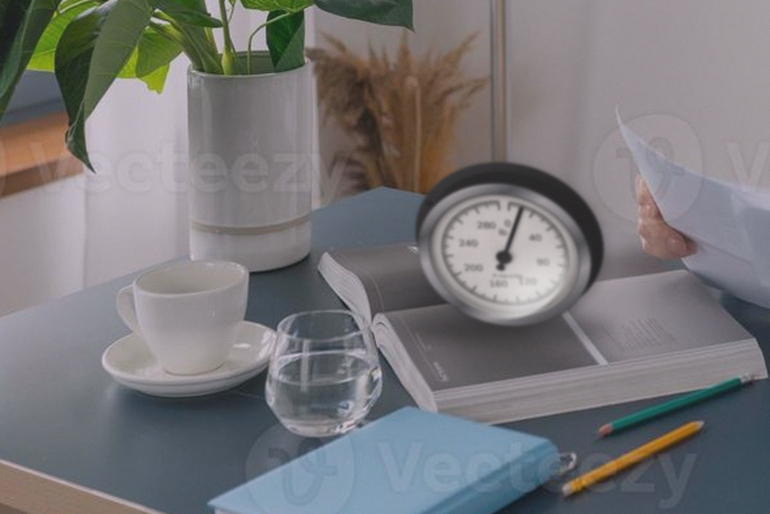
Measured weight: 10 lb
